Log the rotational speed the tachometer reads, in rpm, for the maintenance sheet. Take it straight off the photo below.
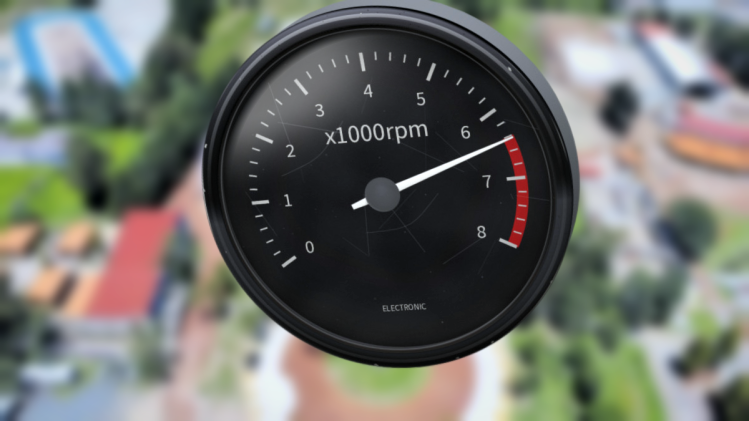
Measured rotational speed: 6400 rpm
